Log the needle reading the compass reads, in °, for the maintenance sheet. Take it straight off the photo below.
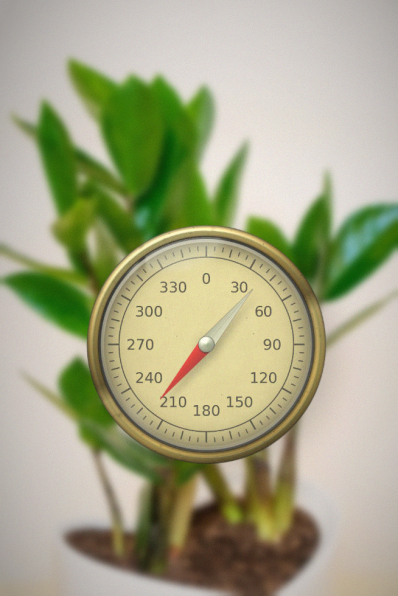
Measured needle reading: 220 °
